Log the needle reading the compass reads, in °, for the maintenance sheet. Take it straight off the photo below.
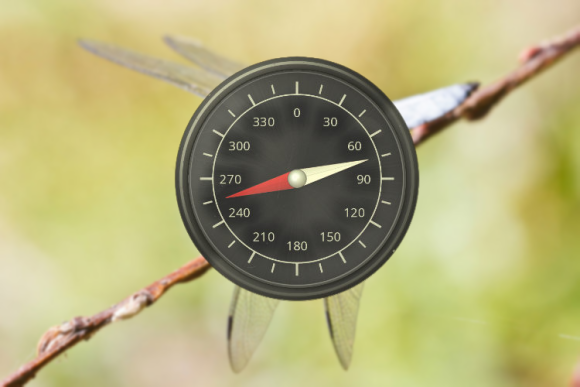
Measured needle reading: 255 °
